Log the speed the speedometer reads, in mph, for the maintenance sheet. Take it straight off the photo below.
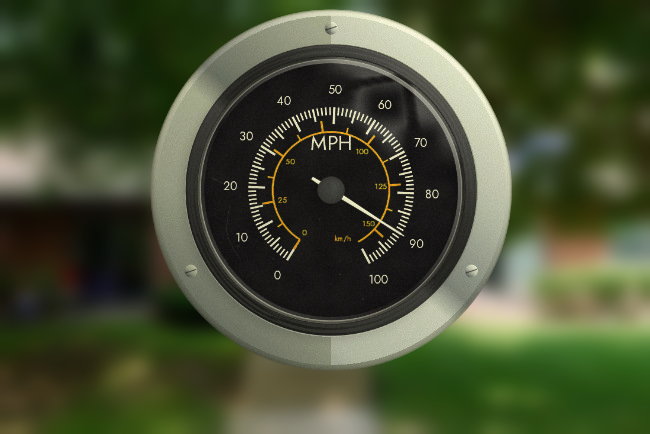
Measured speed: 90 mph
